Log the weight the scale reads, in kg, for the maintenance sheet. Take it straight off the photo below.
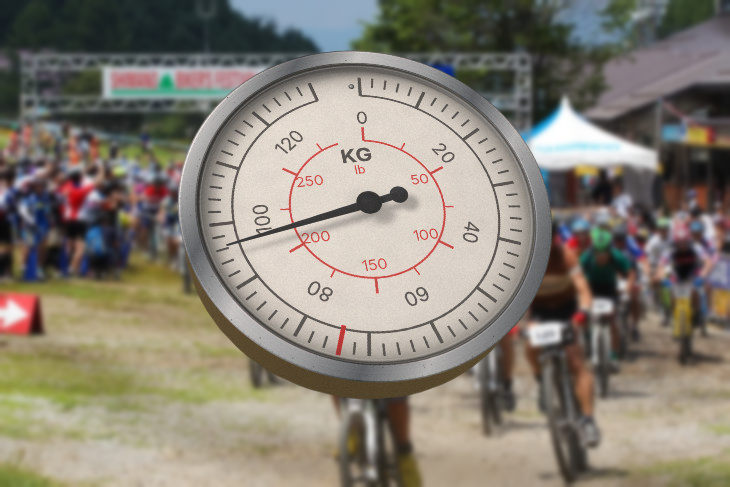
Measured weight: 96 kg
